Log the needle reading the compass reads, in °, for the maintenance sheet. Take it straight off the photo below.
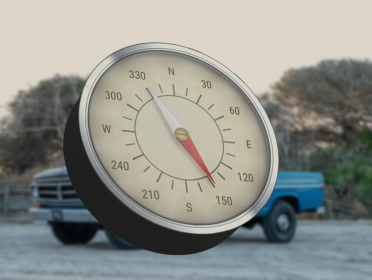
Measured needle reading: 150 °
